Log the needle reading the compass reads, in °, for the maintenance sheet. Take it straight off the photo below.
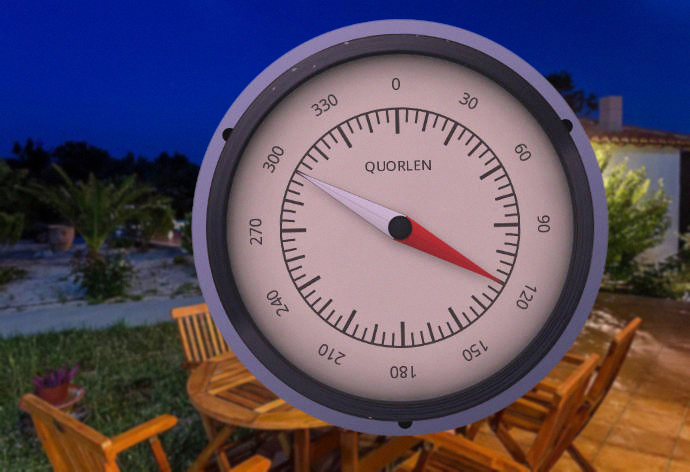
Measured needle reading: 120 °
